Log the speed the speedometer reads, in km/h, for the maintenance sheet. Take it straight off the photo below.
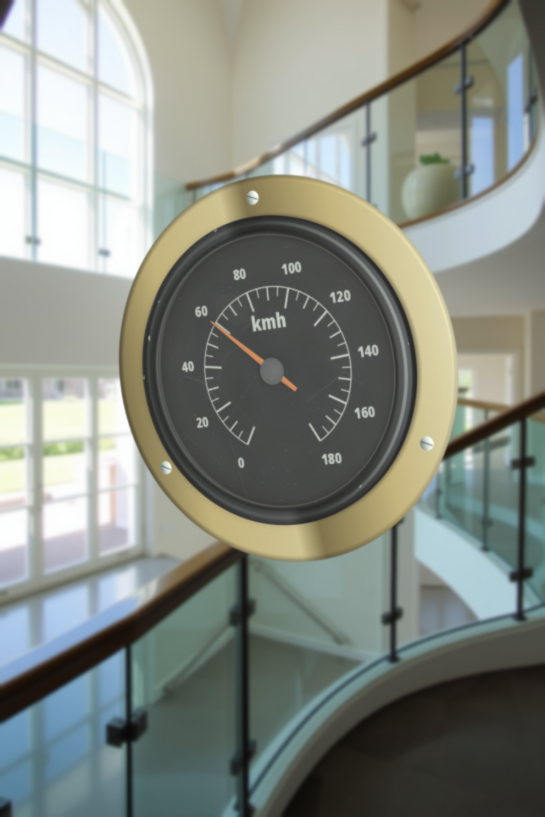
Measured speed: 60 km/h
